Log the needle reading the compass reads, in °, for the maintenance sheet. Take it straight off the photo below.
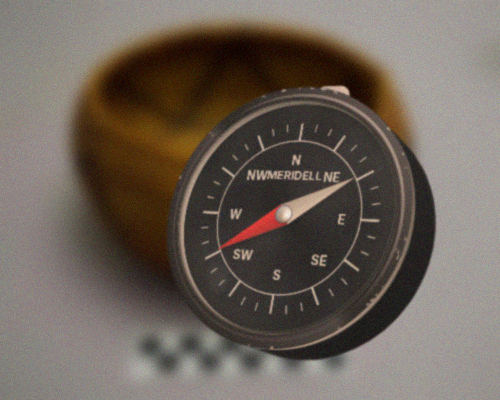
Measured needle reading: 240 °
